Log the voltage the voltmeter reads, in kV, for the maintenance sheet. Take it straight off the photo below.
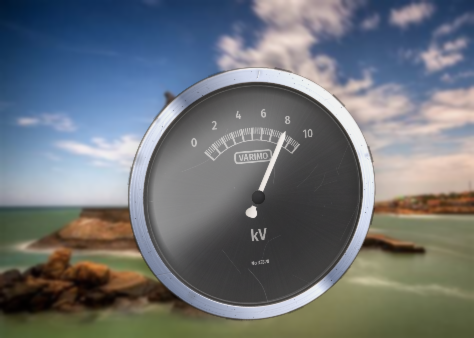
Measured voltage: 8 kV
